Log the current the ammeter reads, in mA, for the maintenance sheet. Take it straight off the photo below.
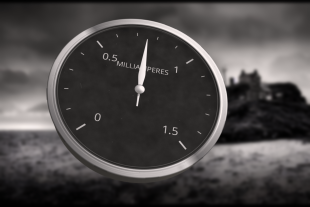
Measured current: 0.75 mA
